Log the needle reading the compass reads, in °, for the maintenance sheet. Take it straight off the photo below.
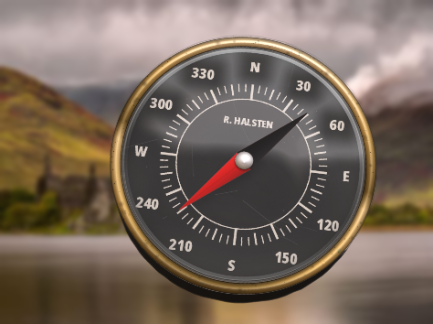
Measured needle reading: 225 °
